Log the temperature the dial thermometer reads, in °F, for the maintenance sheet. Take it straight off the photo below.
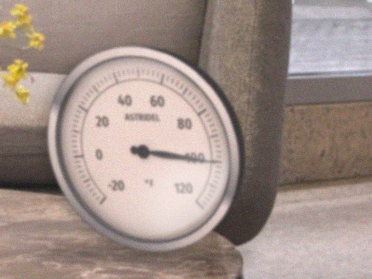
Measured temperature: 100 °F
